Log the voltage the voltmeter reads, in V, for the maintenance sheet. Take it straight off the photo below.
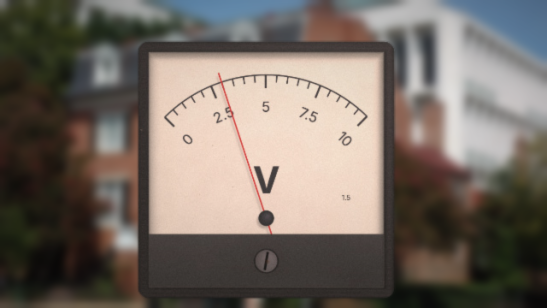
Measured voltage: 3 V
